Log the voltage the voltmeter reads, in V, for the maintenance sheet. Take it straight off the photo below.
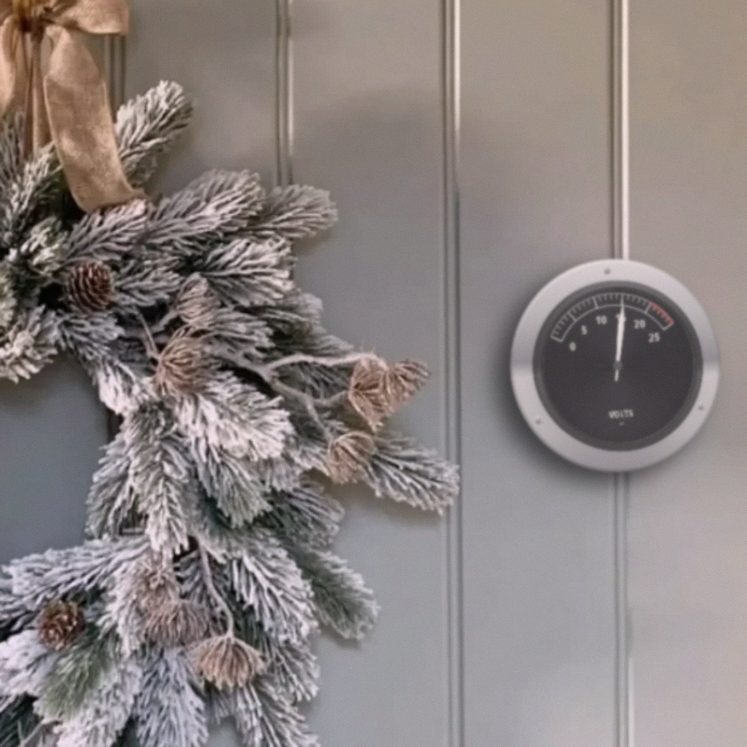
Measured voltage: 15 V
